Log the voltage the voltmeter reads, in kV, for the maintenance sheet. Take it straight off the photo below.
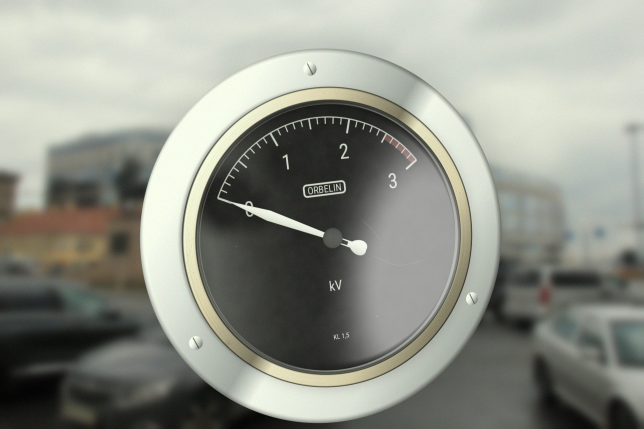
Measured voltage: 0 kV
